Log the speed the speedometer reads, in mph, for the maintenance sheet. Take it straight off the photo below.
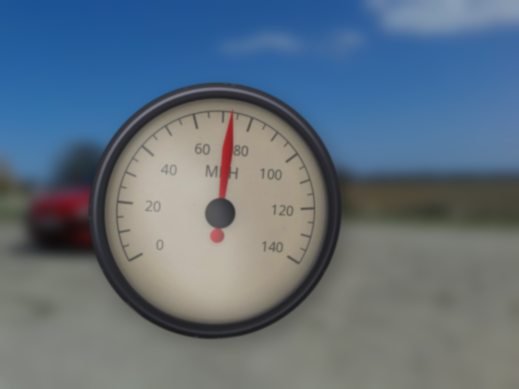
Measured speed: 72.5 mph
